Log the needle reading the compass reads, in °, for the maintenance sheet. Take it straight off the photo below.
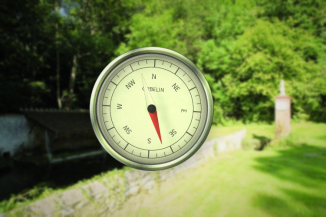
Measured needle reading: 160 °
